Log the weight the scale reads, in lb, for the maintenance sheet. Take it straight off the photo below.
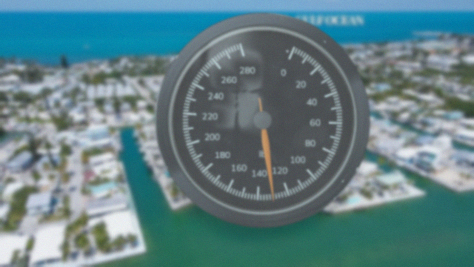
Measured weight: 130 lb
